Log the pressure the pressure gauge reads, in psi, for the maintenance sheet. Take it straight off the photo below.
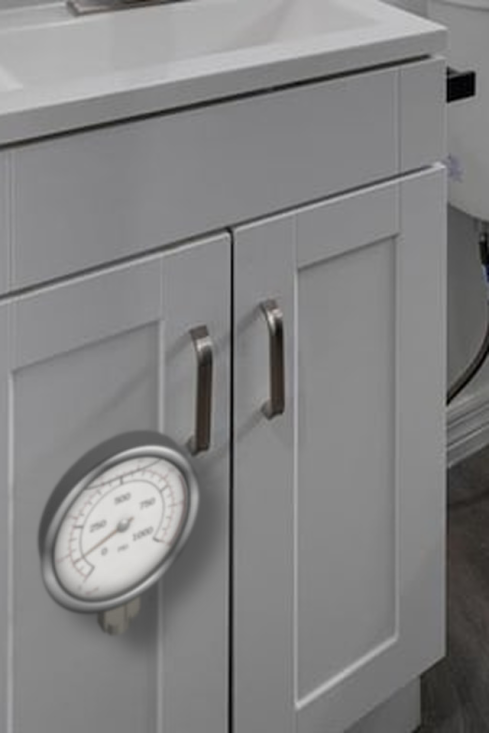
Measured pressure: 100 psi
